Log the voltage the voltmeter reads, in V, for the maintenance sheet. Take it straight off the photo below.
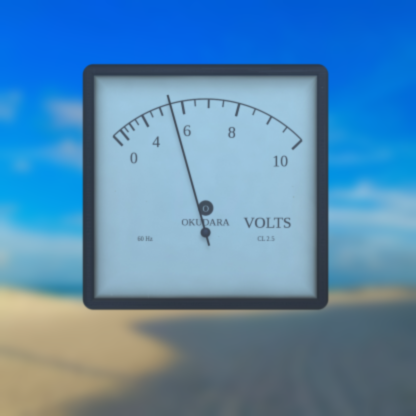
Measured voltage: 5.5 V
